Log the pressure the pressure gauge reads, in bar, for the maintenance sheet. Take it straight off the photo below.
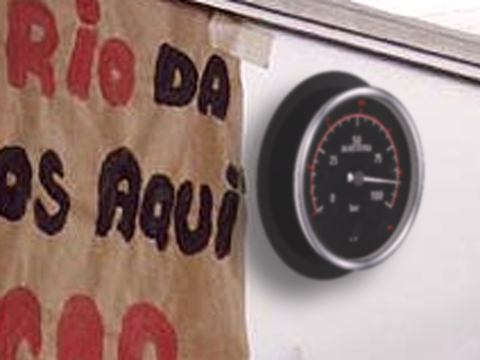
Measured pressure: 90 bar
